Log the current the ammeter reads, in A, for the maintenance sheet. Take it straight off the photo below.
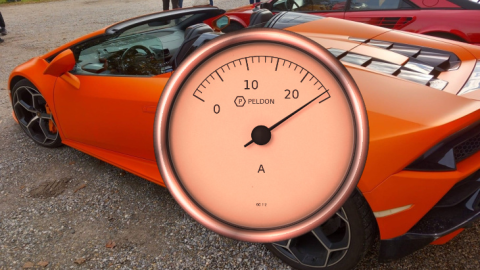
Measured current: 24 A
